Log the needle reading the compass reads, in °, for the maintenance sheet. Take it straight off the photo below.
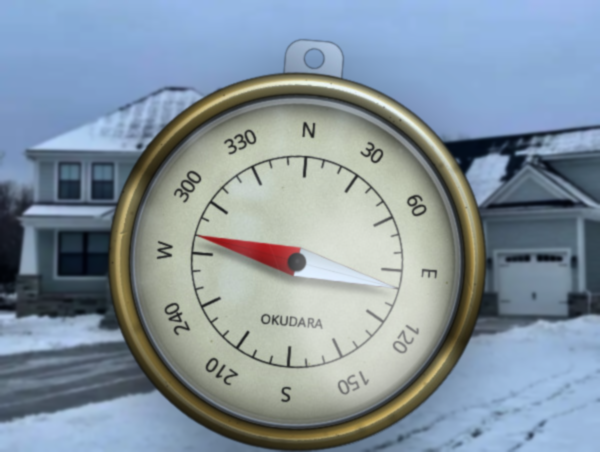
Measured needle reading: 280 °
